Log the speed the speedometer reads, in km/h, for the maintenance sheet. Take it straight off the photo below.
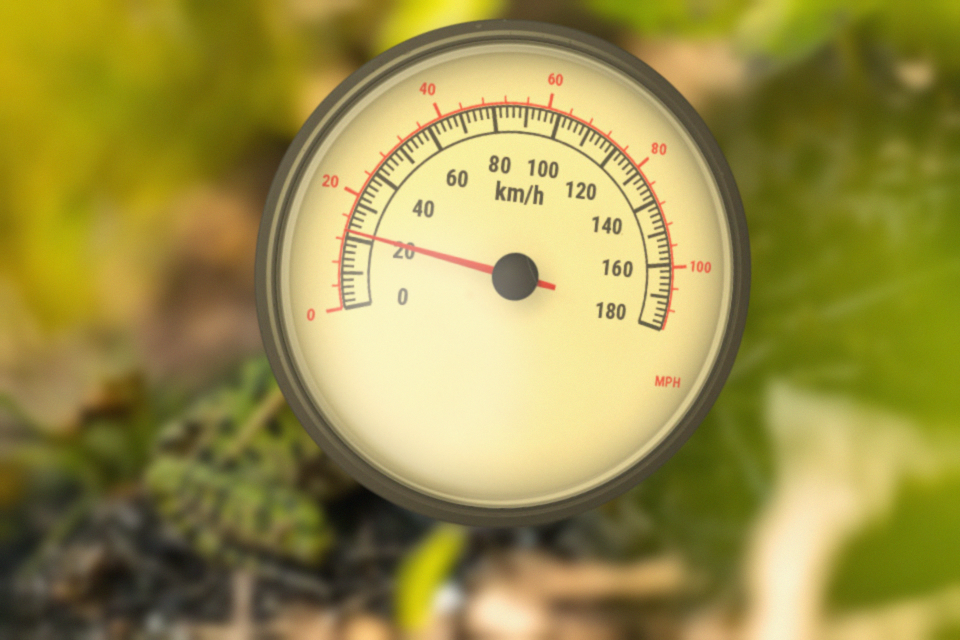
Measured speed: 22 km/h
